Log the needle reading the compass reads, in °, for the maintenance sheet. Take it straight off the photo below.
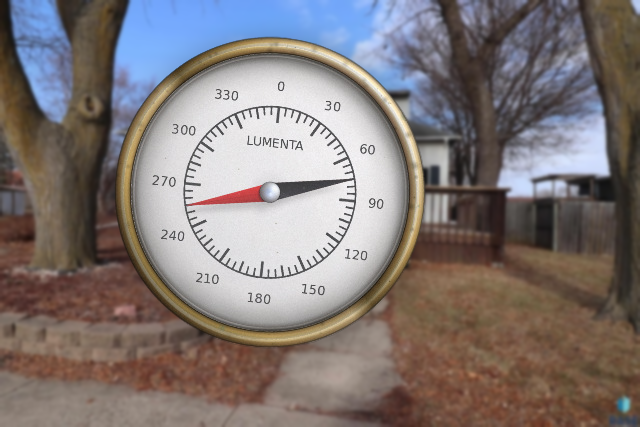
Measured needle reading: 255 °
